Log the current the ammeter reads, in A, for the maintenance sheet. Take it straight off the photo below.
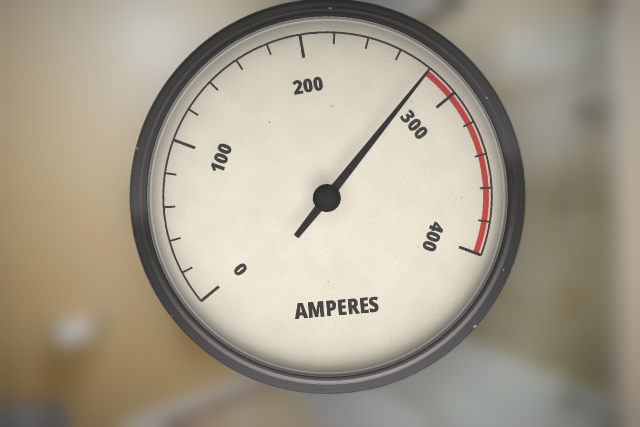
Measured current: 280 A
